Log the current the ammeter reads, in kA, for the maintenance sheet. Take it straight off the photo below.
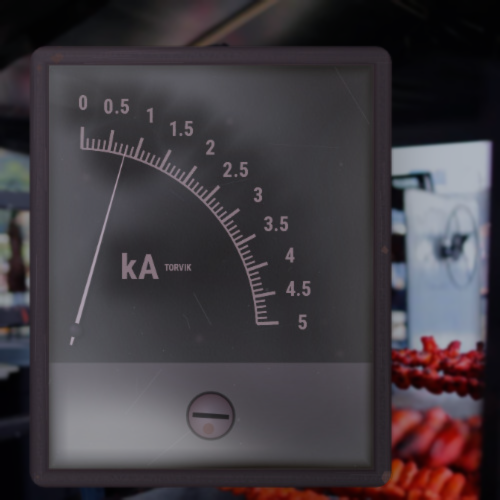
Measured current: 0.8 kA
